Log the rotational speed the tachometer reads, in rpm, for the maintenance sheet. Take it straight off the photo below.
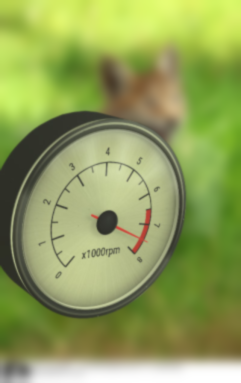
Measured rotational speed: 7500 rpm
